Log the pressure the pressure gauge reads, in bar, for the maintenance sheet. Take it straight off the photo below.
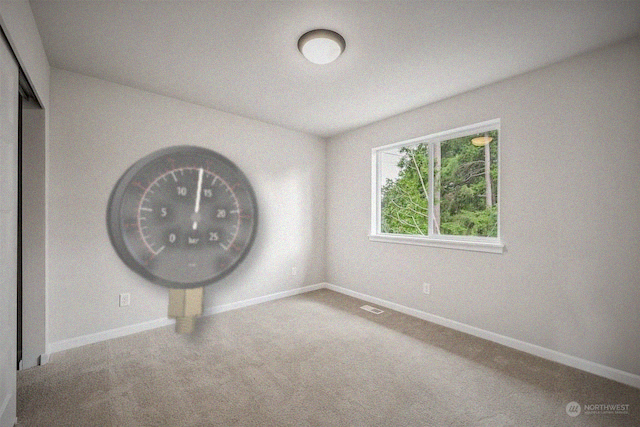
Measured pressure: 13 bar
